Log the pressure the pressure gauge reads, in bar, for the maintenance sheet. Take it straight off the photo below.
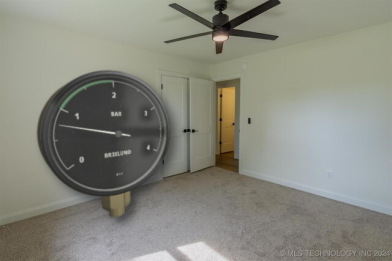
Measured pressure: 0.75 bar
